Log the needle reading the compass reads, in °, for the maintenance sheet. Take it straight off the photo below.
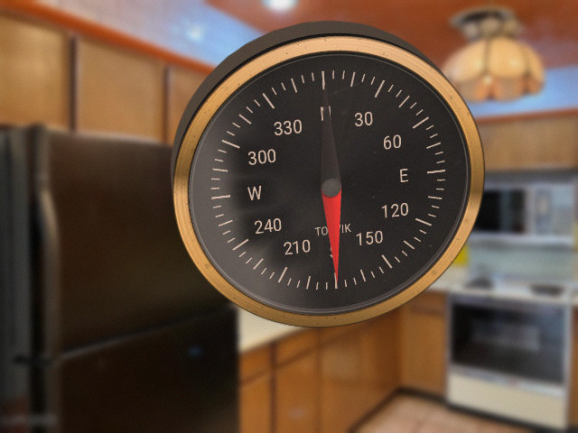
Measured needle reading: 180 °
